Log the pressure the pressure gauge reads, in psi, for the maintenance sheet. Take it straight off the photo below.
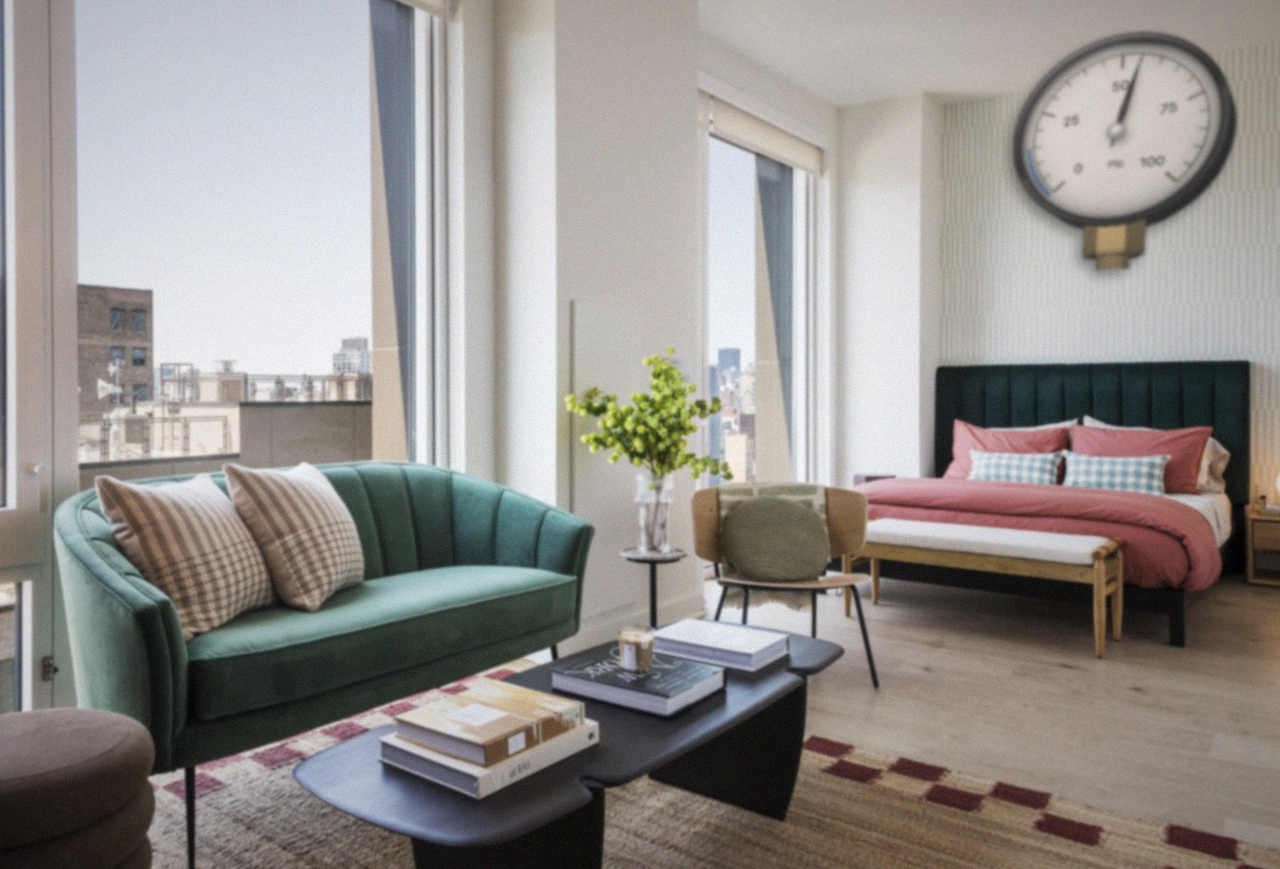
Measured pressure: 55 psi
